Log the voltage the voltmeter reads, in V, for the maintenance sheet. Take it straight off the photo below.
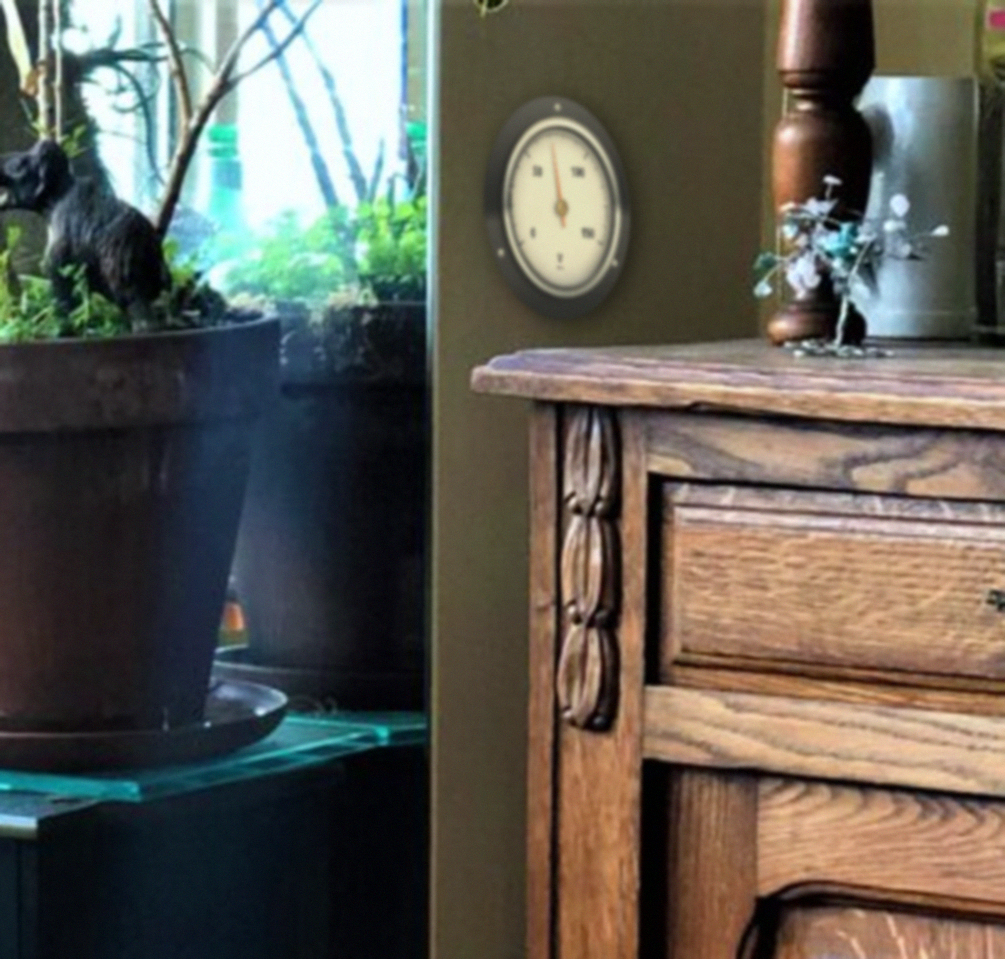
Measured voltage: 70 V
